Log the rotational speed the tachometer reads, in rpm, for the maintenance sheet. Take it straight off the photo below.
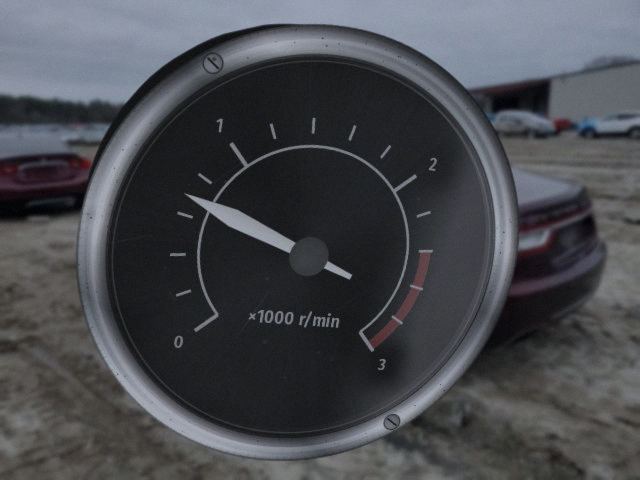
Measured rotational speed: 700 rpm
